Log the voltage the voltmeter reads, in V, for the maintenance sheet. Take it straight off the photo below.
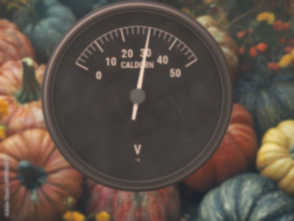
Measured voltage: 30 V
